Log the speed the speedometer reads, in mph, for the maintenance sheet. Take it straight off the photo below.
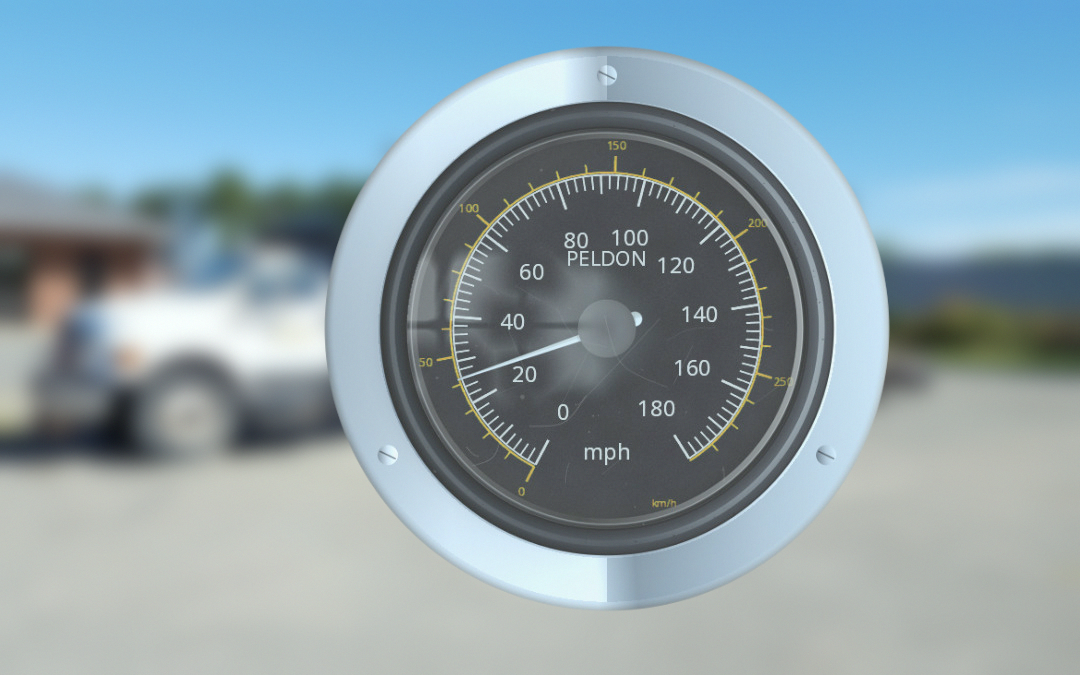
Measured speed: 26 mph
